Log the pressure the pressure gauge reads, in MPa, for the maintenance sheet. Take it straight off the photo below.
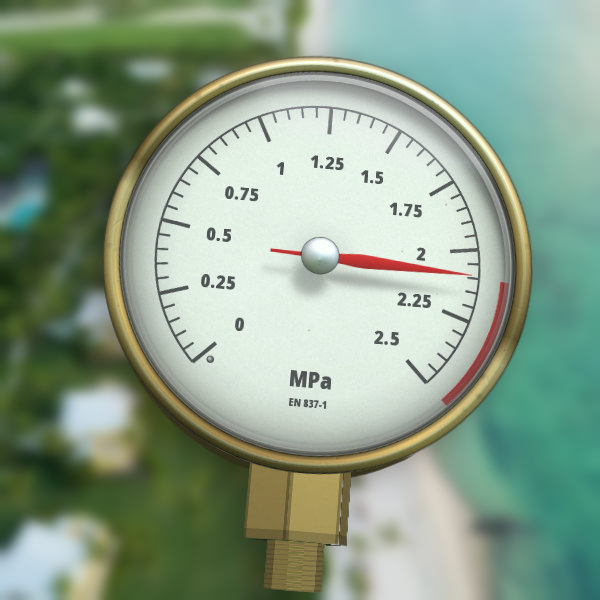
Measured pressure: 2.1 MPa
